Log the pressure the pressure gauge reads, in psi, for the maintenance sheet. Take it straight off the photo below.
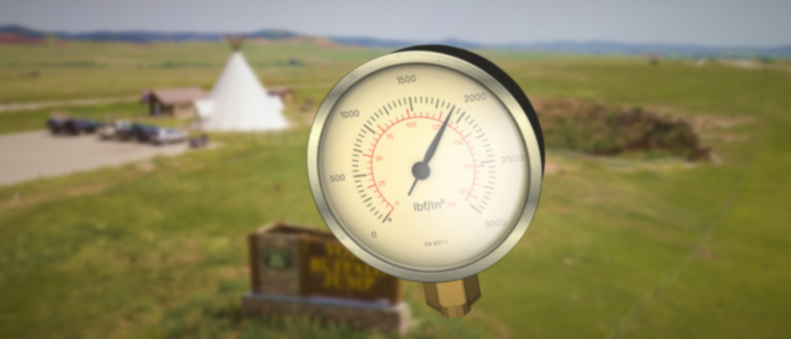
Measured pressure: 1900 psi
